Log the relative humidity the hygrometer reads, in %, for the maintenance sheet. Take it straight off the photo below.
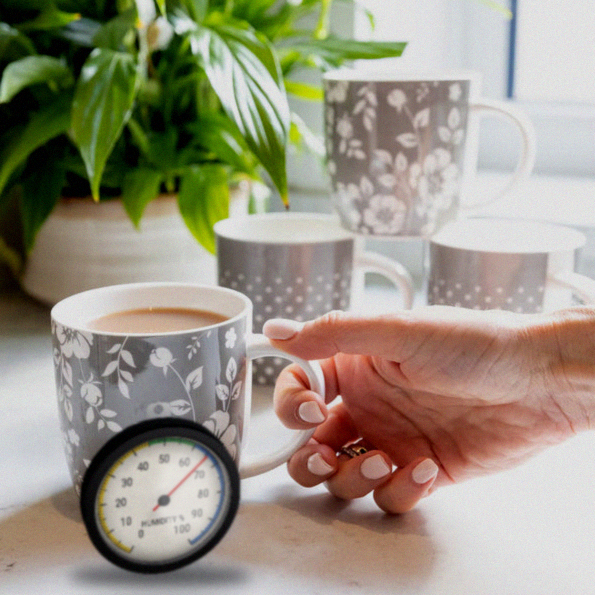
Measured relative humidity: 65 %
